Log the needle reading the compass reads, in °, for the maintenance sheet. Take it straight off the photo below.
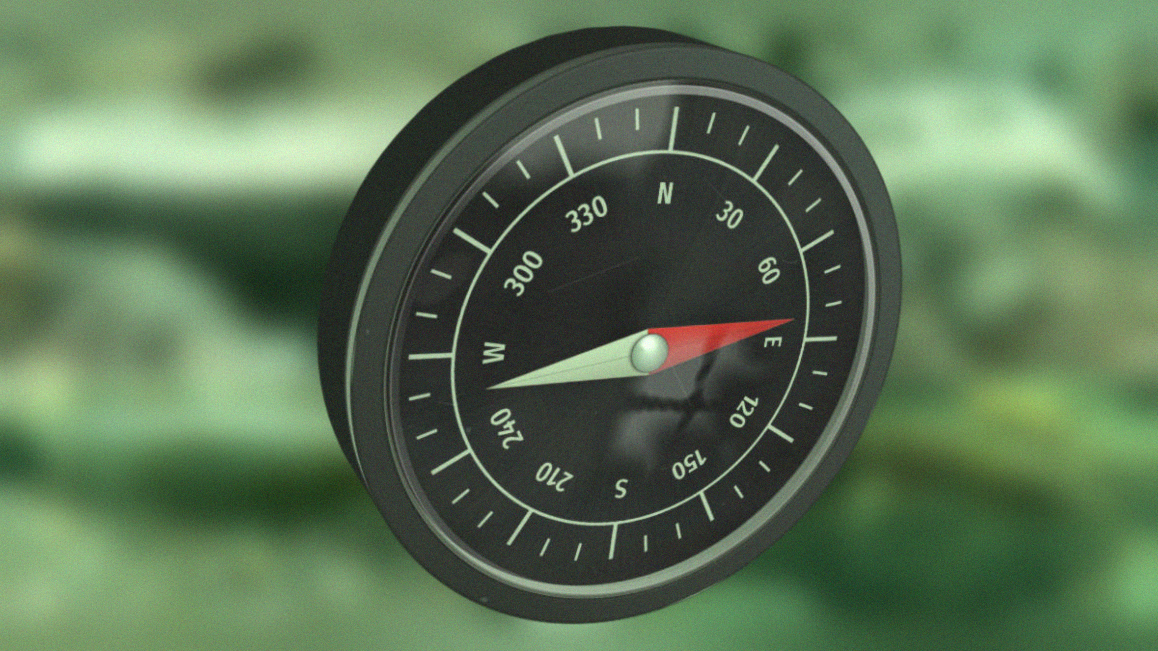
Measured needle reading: 80 °
